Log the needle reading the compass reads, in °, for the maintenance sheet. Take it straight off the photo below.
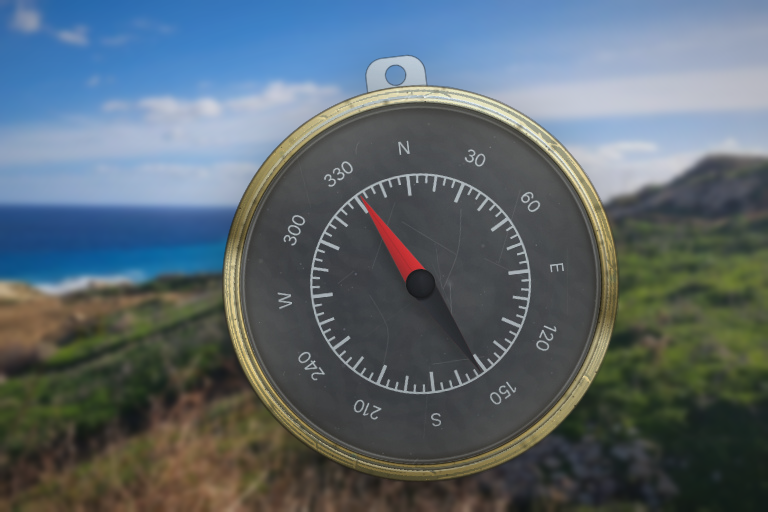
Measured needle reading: 332.5 °
